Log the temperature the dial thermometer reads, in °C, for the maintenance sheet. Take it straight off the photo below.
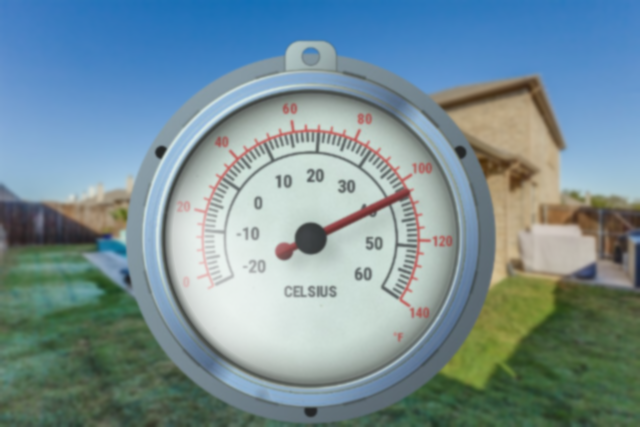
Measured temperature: 40 °C
